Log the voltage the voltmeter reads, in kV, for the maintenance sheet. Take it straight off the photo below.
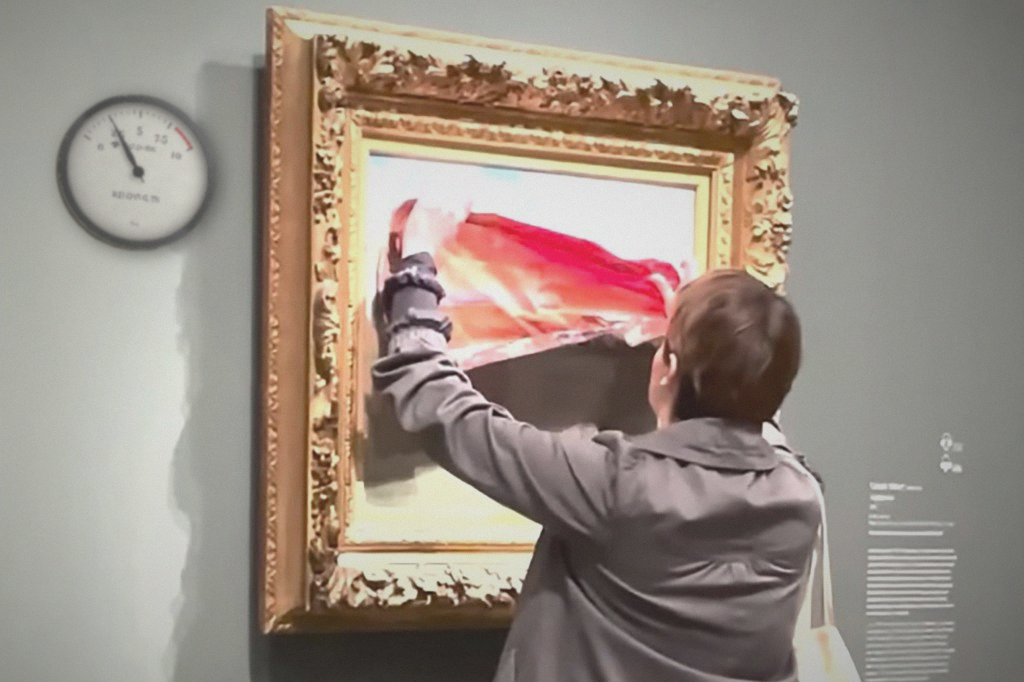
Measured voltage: 2.5 kV
